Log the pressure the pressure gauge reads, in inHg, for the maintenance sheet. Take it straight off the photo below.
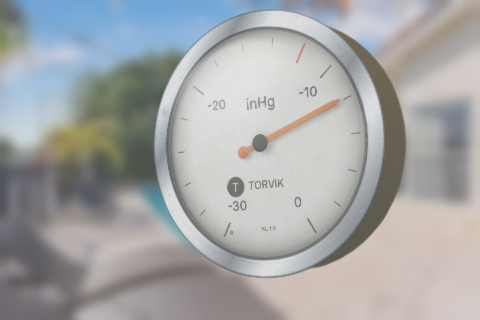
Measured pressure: -8 inHg
